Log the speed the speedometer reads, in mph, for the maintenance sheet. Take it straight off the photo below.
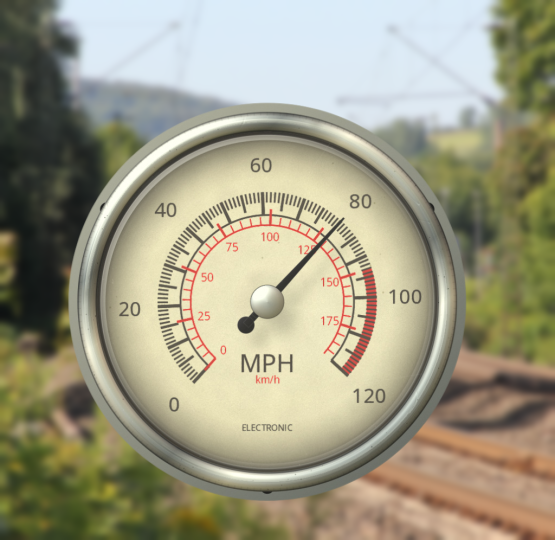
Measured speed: 80 mph
